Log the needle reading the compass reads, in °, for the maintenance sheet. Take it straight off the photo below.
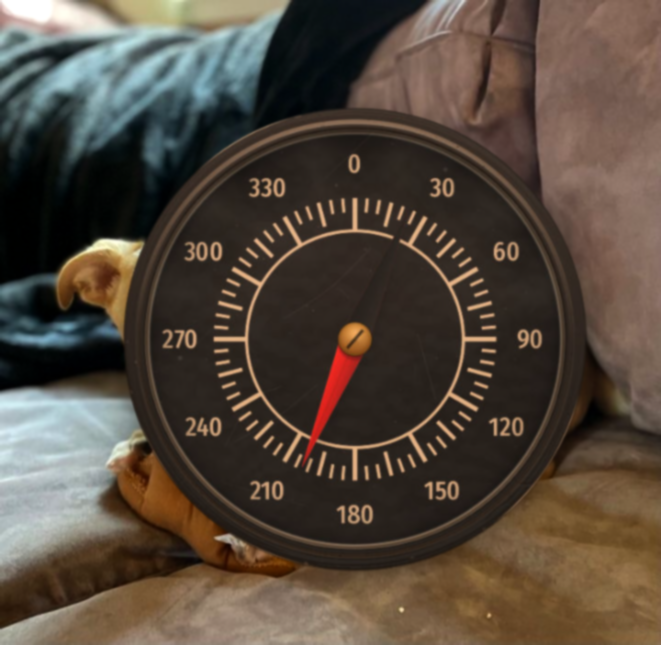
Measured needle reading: 202.5 °
